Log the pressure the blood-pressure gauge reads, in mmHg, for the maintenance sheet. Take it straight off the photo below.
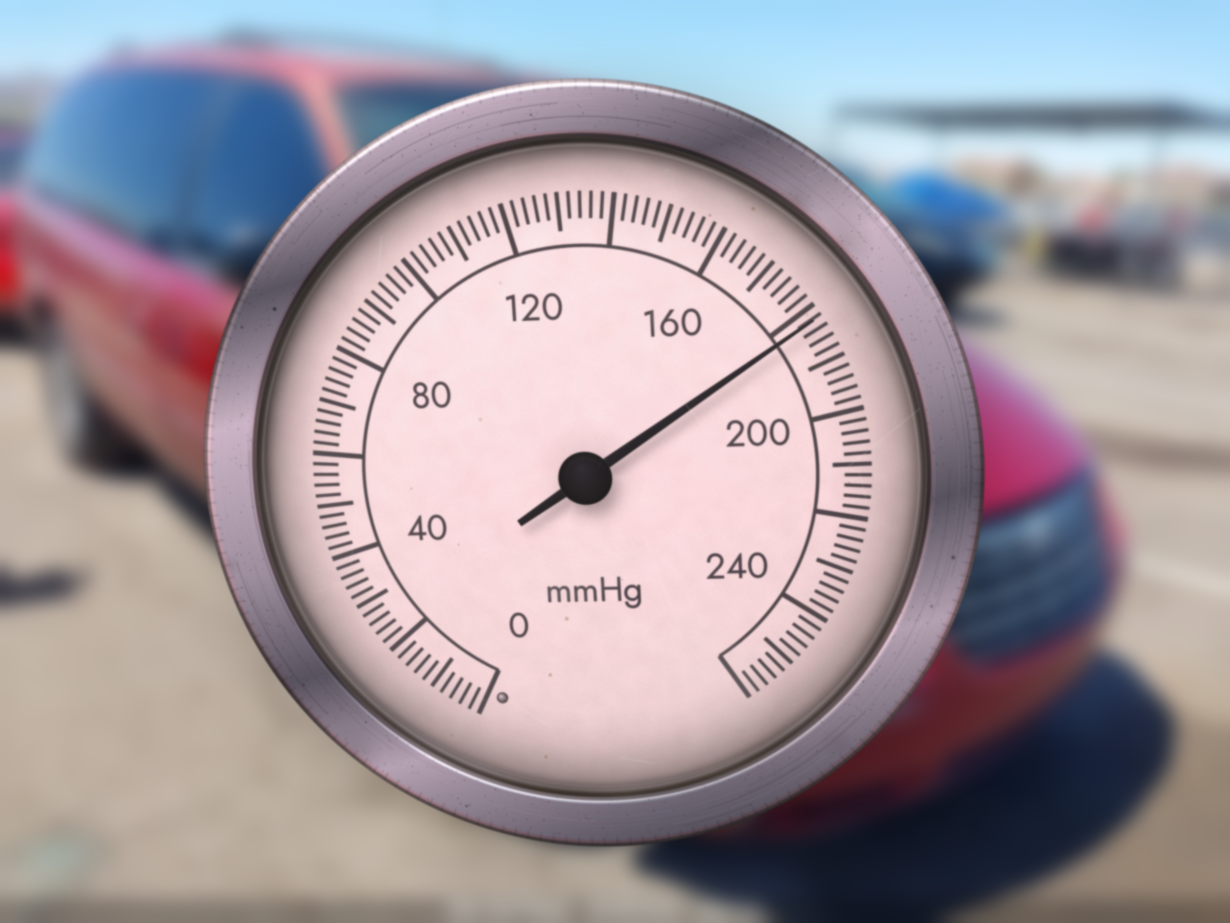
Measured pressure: 182 mmHg
